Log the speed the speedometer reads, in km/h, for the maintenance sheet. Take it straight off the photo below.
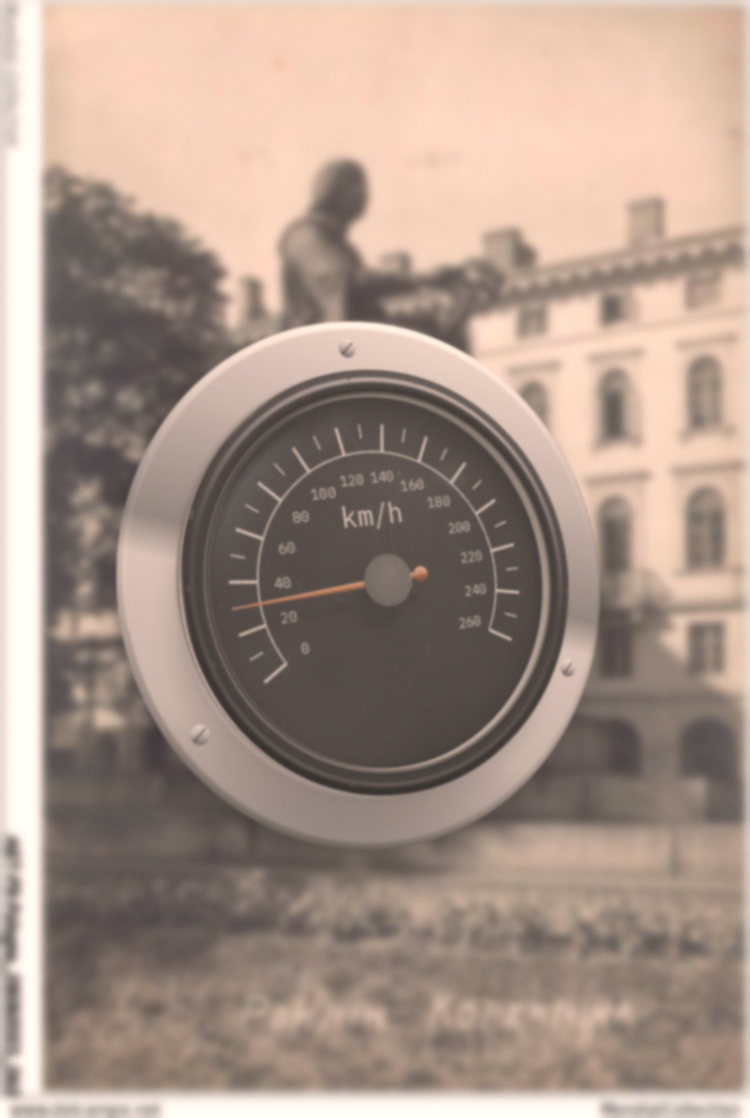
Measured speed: 30 km/h
